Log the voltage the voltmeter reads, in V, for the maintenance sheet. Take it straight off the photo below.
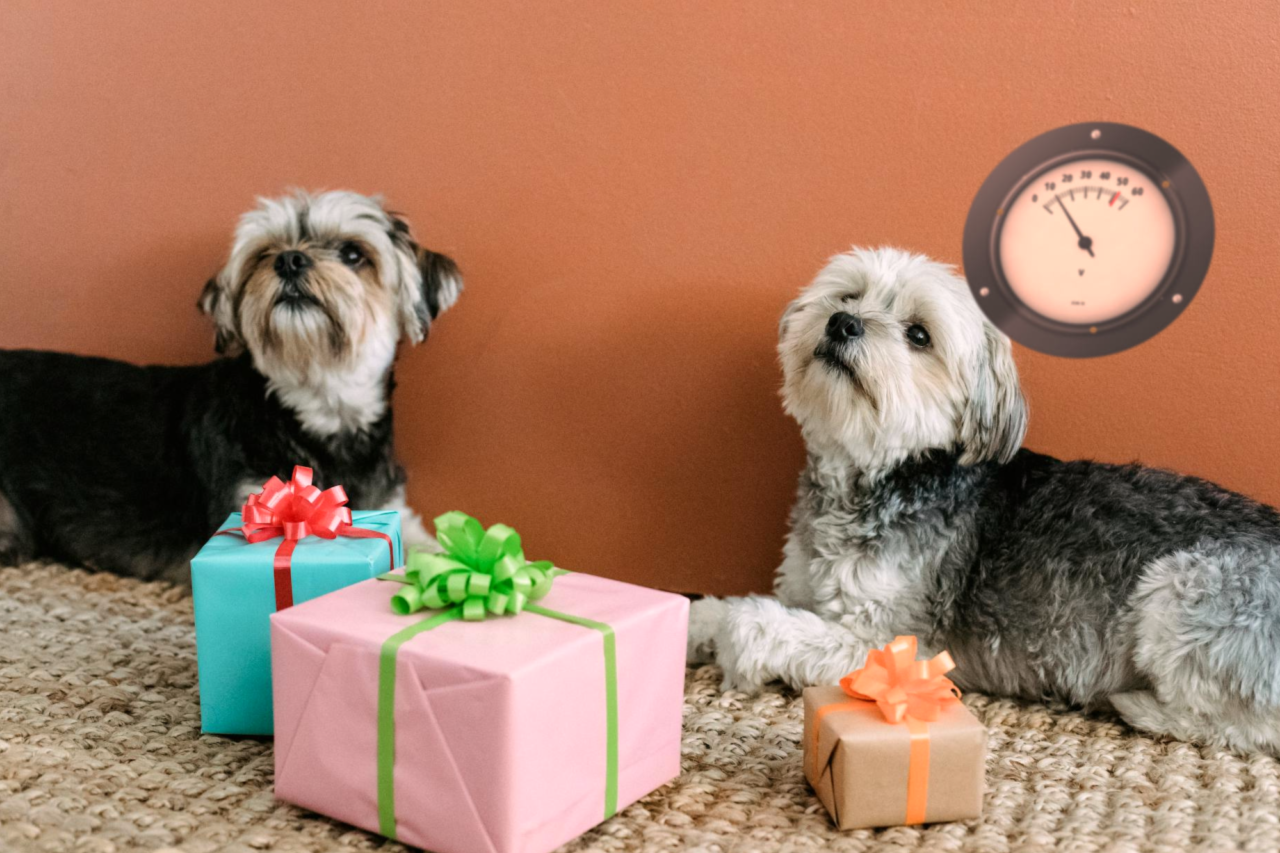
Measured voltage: 10 V
